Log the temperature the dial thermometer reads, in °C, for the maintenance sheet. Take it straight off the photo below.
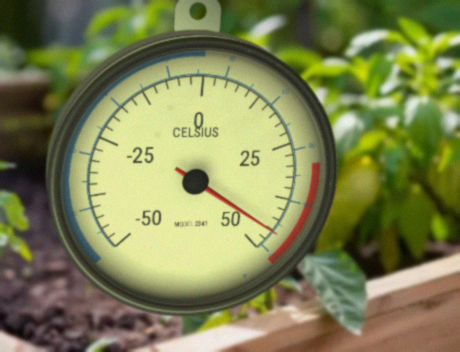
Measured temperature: 45 °C
